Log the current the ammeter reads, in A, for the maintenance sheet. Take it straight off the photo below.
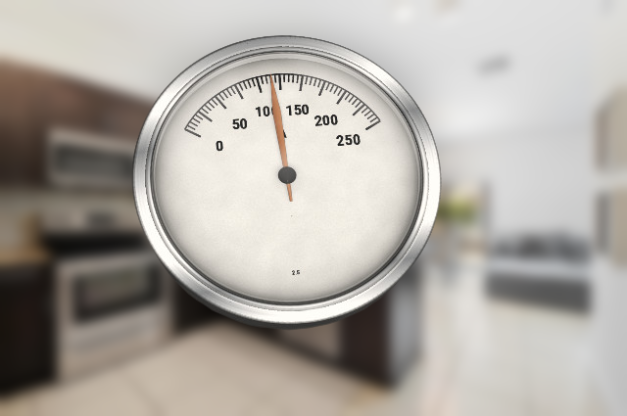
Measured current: 115 A
